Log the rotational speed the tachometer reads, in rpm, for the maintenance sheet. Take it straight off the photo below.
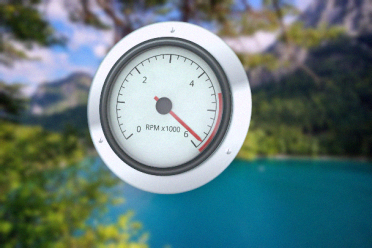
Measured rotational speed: 5800 rpm
